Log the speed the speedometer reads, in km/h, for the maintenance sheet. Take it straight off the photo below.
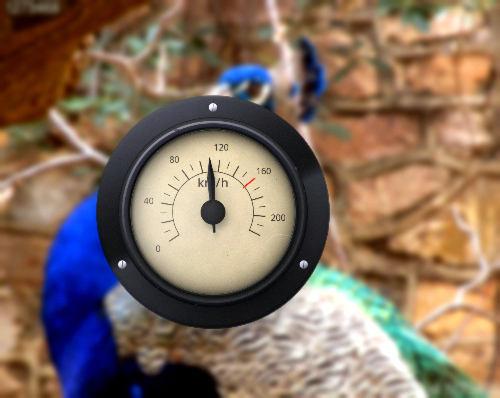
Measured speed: 110 km/h
